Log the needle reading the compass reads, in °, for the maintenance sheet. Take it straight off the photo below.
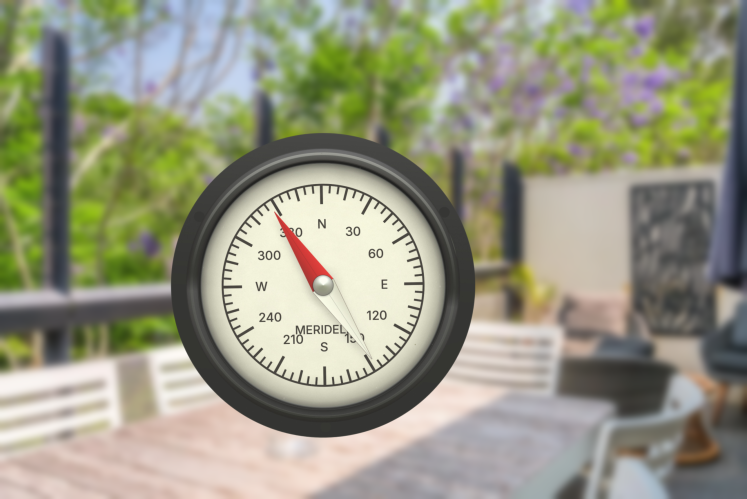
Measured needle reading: 327.5 °
